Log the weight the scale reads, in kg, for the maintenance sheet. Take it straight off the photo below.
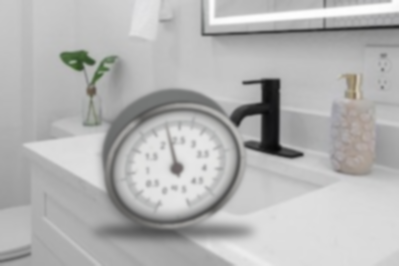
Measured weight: 2.25 kg
